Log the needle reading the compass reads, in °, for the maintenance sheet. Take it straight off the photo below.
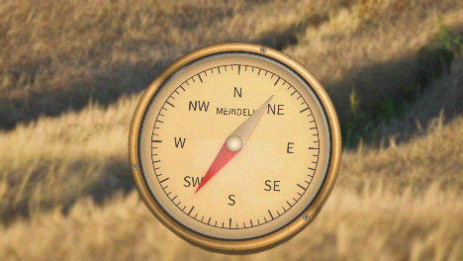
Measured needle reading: 215 °
